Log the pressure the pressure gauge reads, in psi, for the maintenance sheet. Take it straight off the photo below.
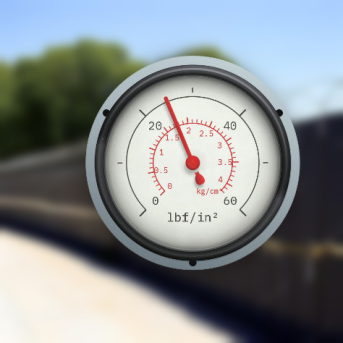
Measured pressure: 25 psi
